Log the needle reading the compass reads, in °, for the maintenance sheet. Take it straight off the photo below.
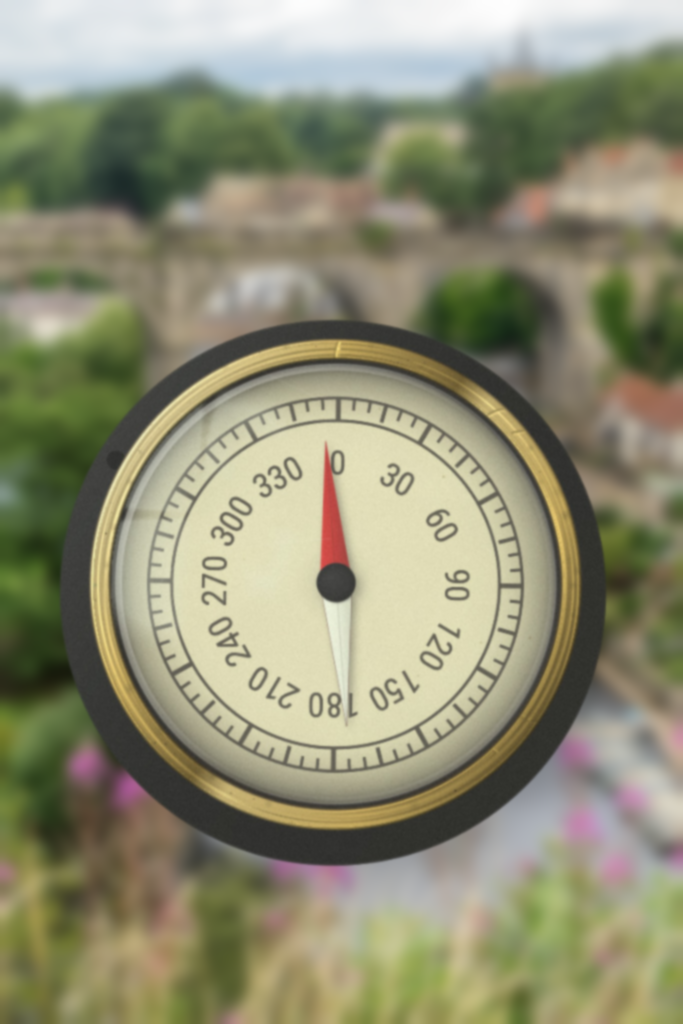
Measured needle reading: 355 °
